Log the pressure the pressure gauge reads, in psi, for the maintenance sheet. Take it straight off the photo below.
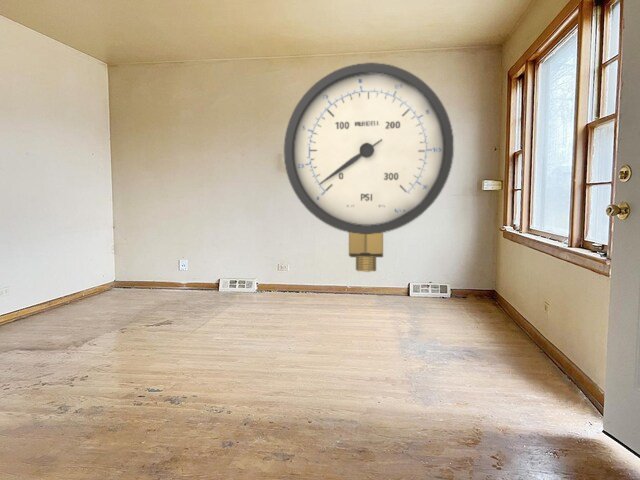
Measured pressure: 10 psi
